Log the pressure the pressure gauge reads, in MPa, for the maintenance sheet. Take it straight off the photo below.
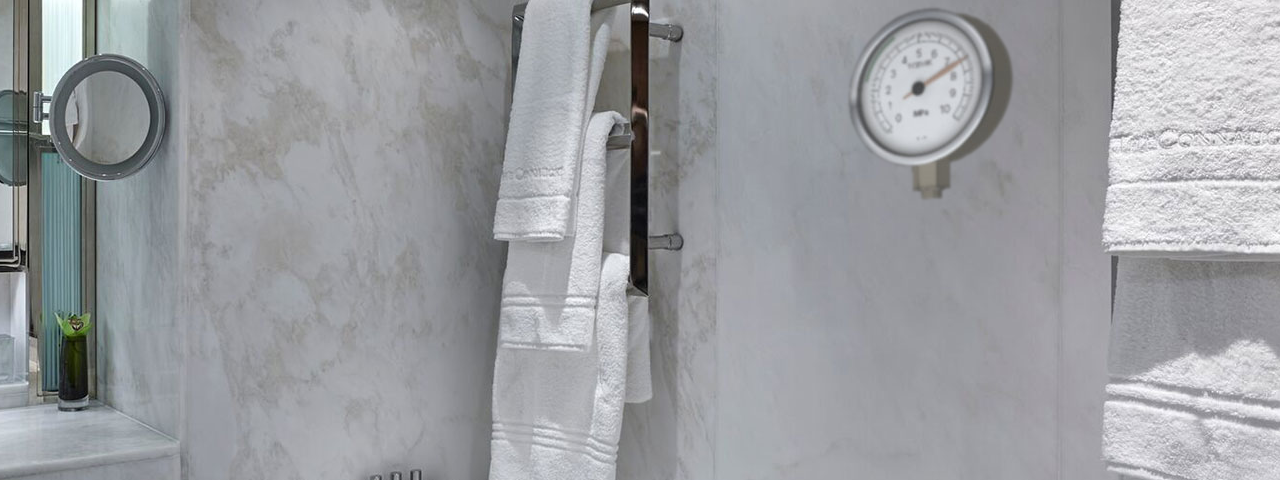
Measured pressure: 7.5 MPa
